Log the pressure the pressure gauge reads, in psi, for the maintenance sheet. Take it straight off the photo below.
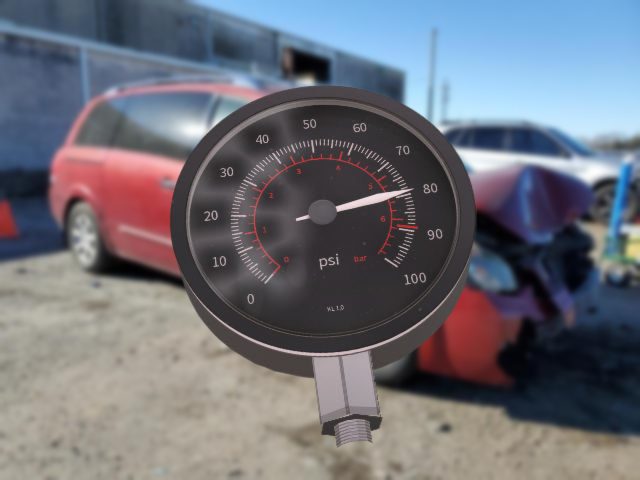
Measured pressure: 80 psi
